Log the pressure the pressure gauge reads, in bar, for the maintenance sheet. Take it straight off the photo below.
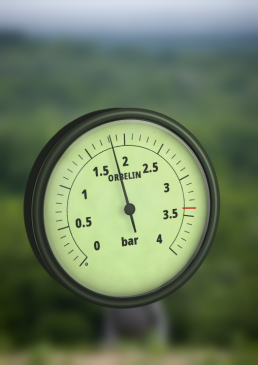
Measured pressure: 1.8 bar
